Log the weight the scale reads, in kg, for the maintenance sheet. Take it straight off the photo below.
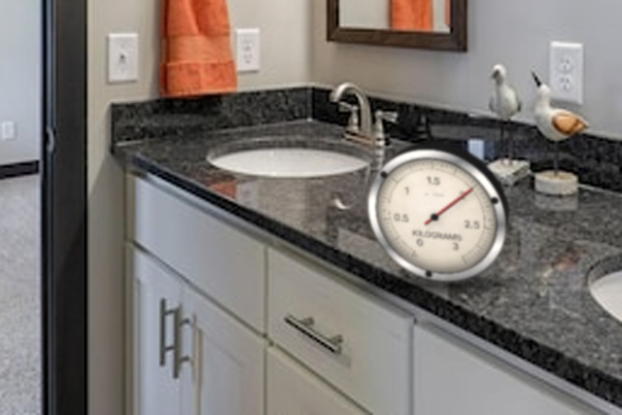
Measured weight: 2 kg
